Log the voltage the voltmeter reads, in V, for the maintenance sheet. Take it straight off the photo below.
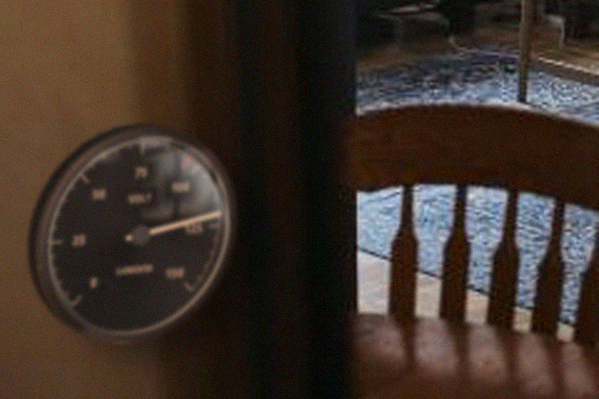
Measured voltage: 120 V
